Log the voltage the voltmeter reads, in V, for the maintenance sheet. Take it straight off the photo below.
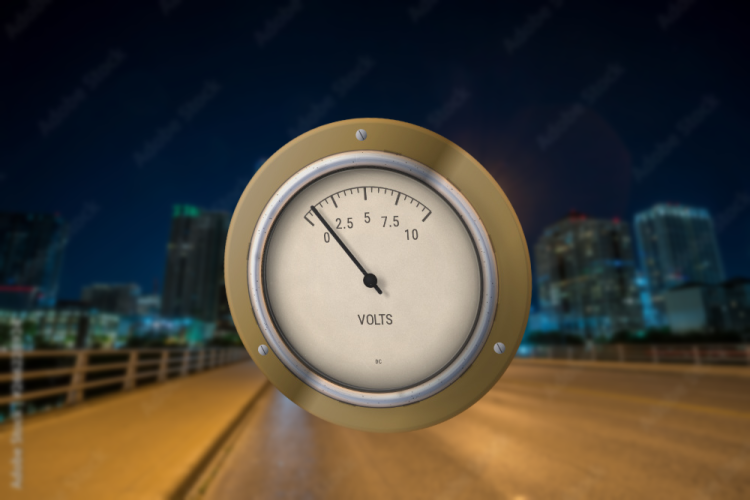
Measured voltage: 1 V
